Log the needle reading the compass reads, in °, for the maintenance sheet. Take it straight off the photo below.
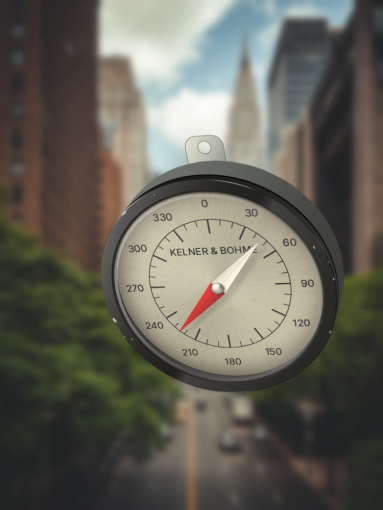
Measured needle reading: 225 °
